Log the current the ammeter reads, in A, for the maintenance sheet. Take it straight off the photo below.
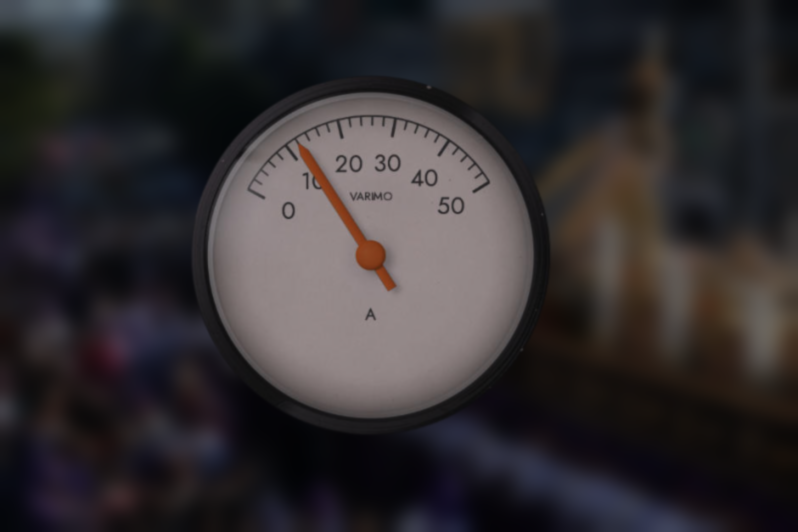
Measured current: 12 A
